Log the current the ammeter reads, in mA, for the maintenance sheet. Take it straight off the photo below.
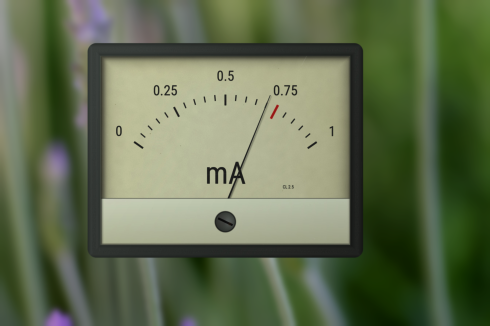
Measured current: 0.7 mA
